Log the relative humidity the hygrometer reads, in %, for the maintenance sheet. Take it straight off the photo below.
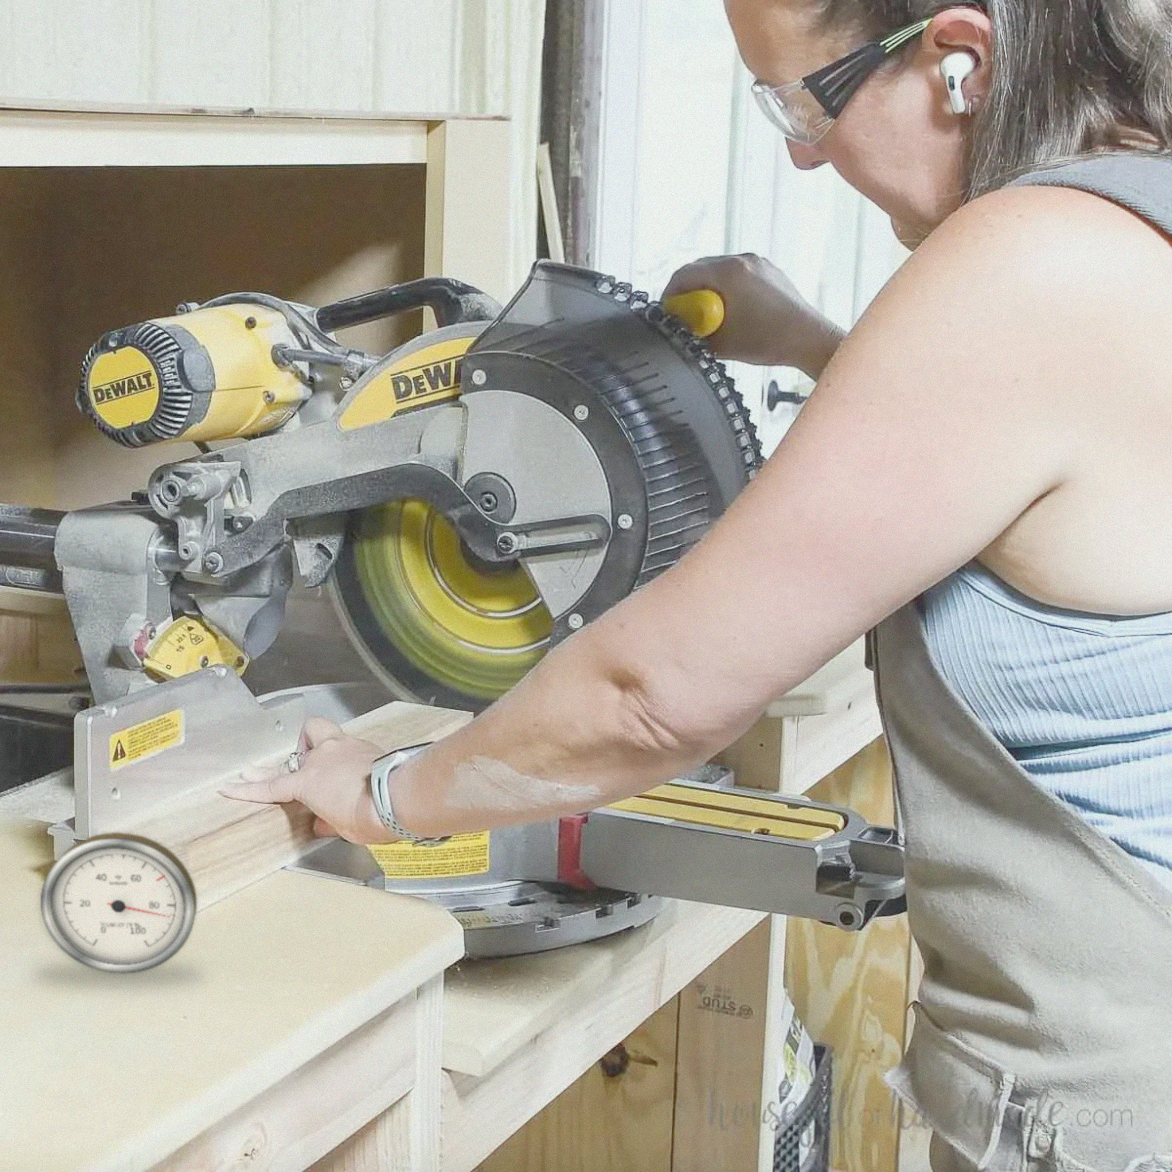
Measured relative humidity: 84 %
